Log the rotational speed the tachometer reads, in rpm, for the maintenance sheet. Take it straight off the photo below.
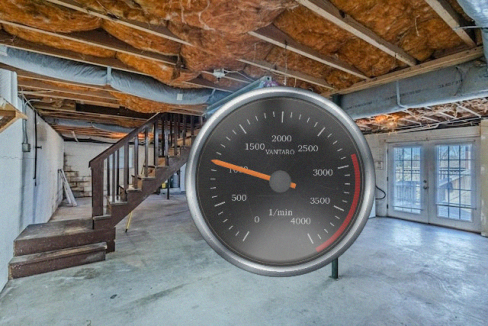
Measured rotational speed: 1000 rpm
